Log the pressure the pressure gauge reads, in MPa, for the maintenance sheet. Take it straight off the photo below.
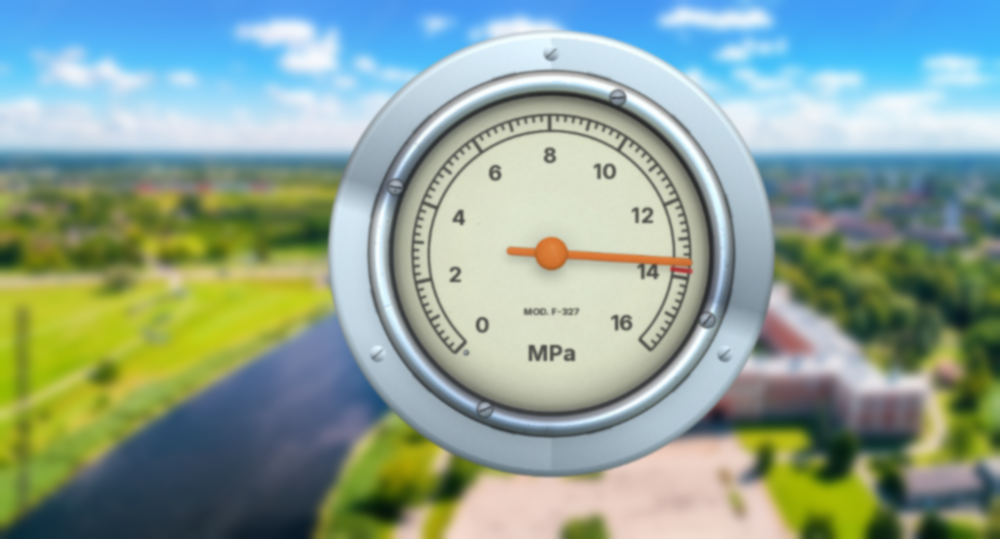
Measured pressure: 13.6 MPa
